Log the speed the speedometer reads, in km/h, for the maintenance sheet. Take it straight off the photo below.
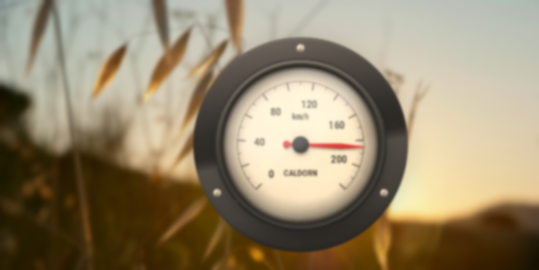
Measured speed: 185 km/h
